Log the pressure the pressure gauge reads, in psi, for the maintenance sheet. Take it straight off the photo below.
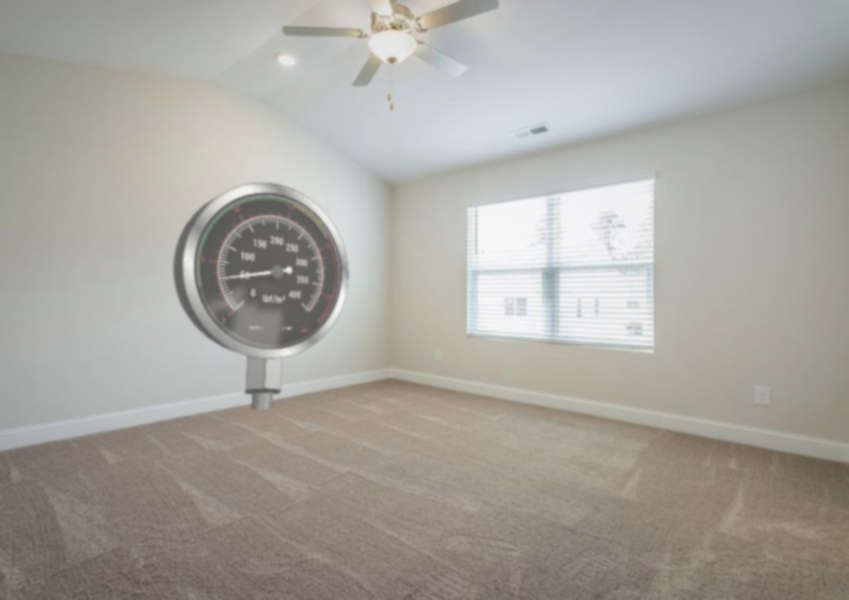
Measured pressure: 50 psi
